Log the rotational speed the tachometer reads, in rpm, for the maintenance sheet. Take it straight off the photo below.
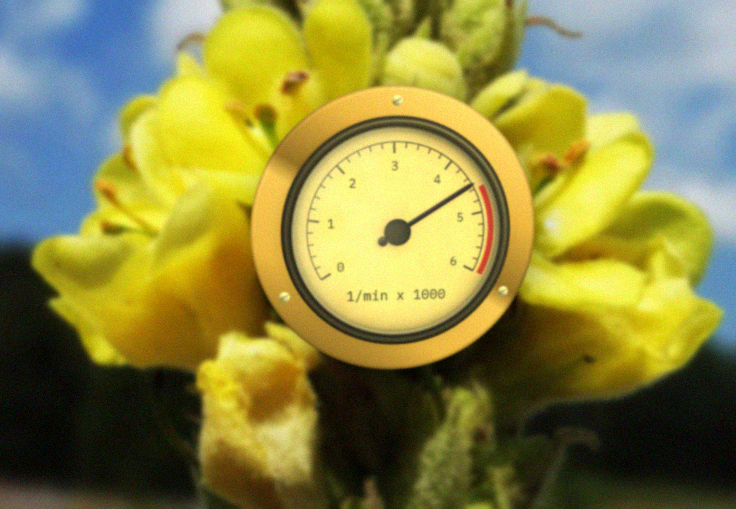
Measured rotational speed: 4500 rpm
